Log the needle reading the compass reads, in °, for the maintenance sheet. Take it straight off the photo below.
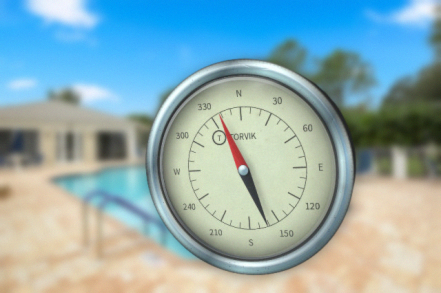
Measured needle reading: 340 °
